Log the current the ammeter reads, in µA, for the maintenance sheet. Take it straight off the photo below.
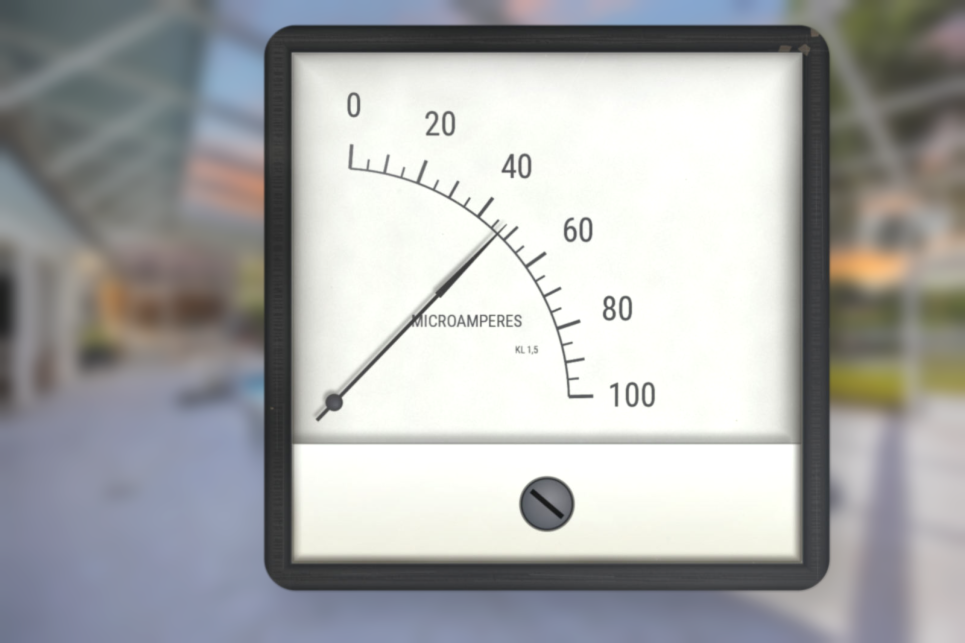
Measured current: 47.5 µA
